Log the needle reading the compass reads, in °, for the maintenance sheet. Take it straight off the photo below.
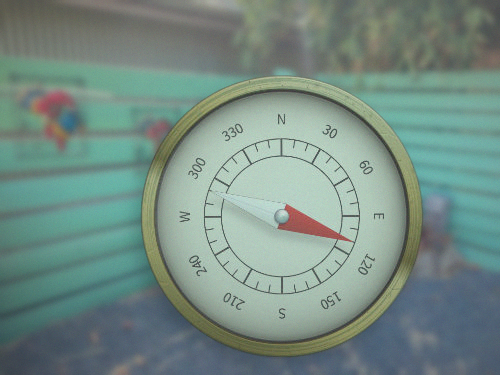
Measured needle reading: 110 °
